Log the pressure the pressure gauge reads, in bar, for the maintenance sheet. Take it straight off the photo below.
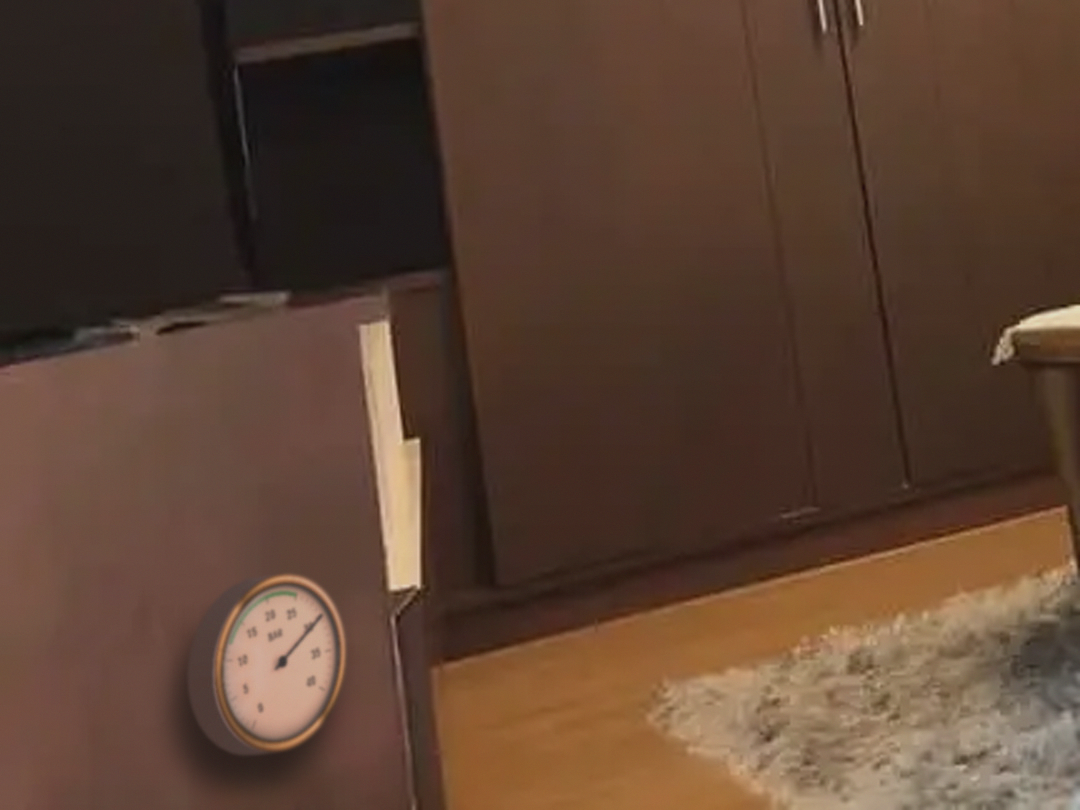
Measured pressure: 30 bar
